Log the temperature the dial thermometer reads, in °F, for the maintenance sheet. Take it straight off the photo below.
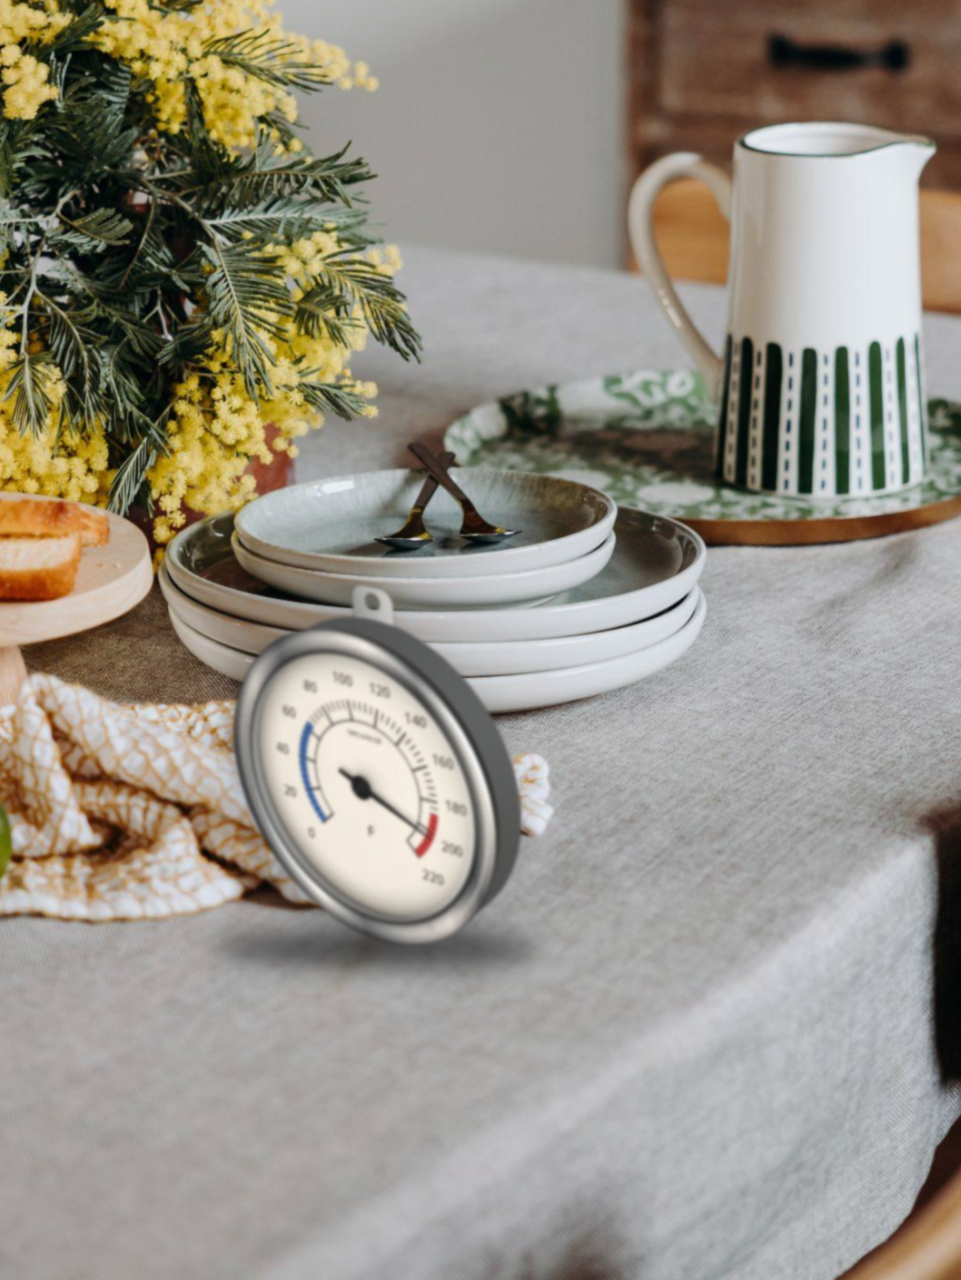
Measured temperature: 200 °F
